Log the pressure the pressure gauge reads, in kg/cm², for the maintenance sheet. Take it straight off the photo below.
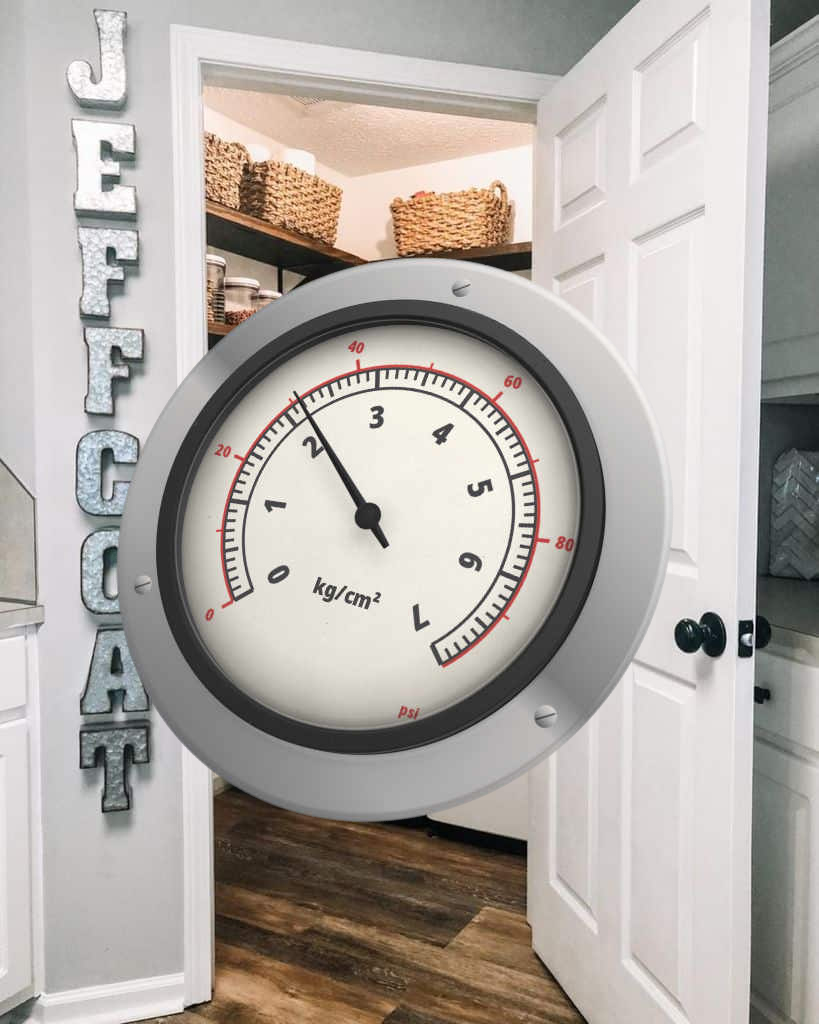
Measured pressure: 2.2 kg/cm²
